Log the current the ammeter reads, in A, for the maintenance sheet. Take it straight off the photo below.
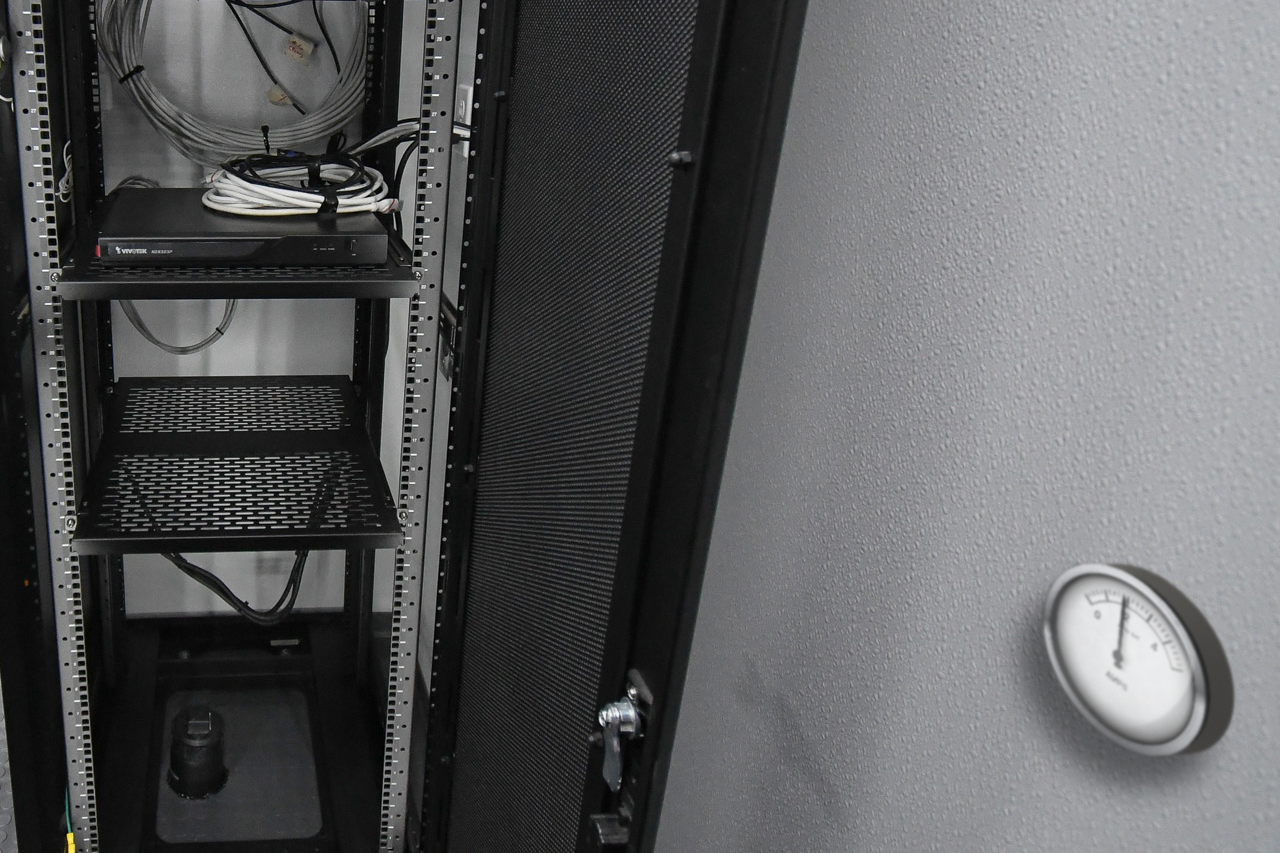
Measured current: 2 A
